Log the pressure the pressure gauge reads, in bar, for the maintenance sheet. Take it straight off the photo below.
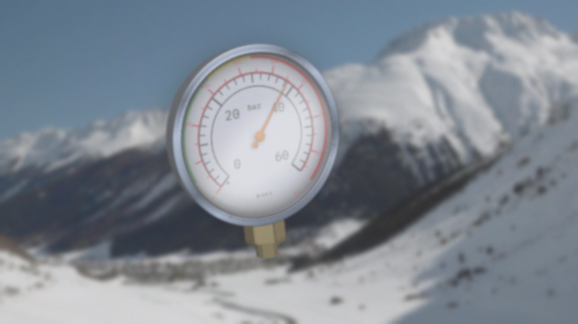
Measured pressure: 38 bar
